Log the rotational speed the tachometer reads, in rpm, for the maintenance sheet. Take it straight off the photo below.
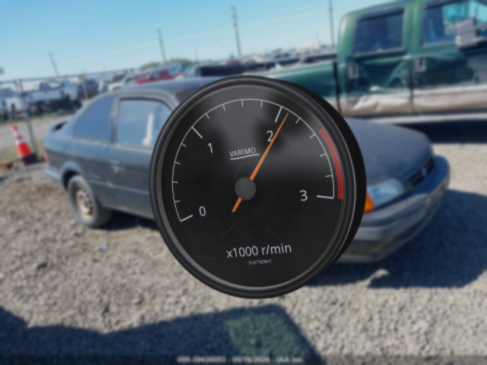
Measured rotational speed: 2100 rpm
